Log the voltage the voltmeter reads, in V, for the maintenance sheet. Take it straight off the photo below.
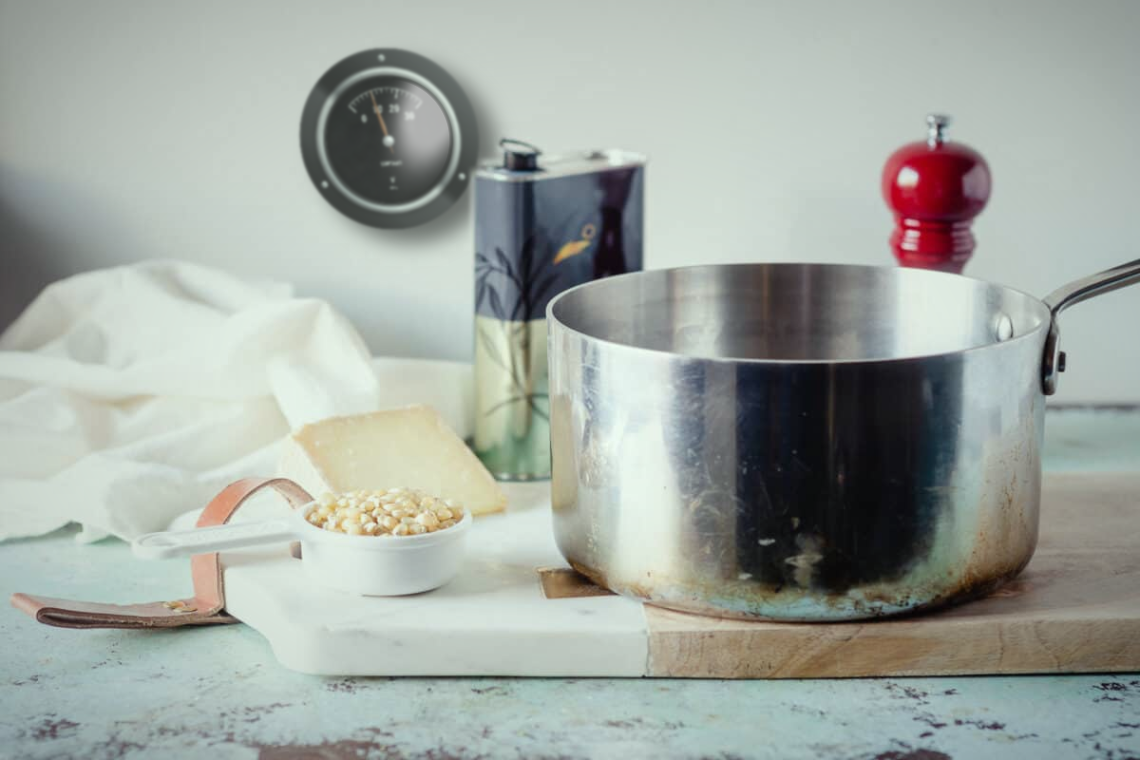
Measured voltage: 10 V
